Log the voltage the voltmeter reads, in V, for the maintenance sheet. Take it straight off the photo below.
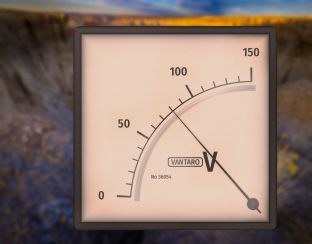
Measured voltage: 80 V
